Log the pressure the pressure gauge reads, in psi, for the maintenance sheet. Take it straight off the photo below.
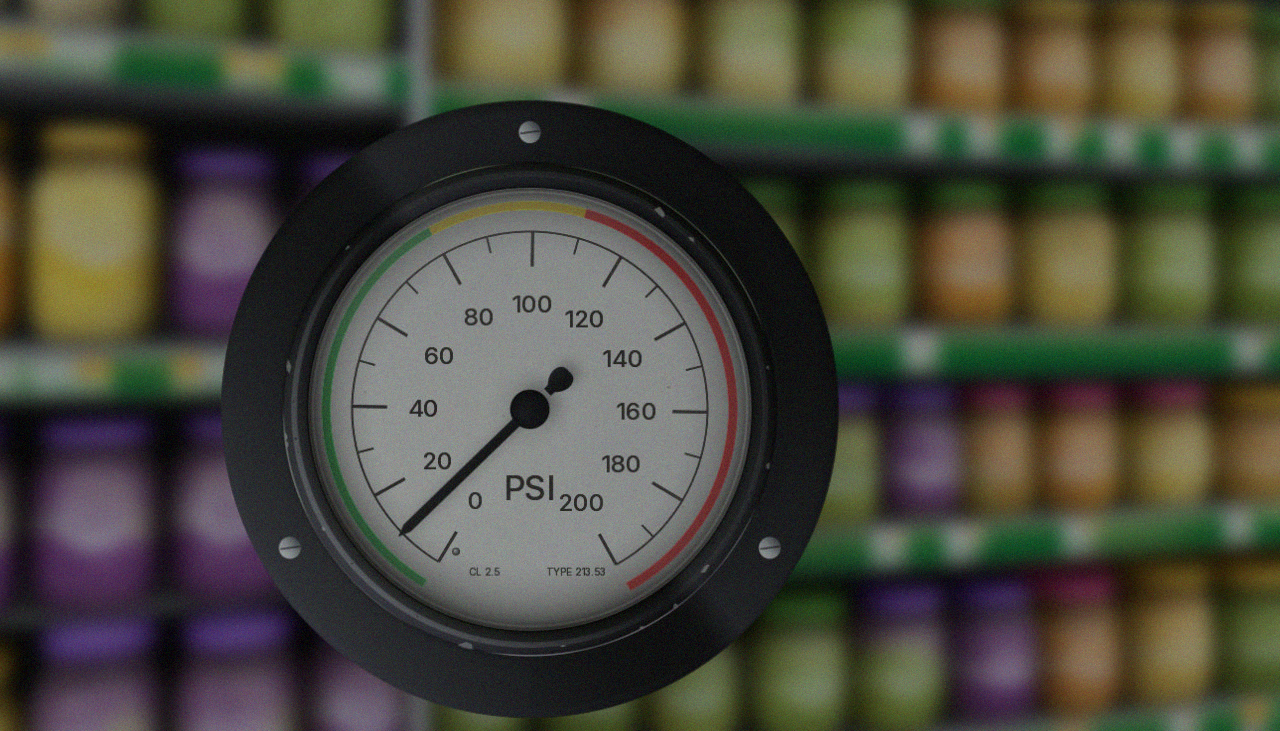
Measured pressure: 10 psi
